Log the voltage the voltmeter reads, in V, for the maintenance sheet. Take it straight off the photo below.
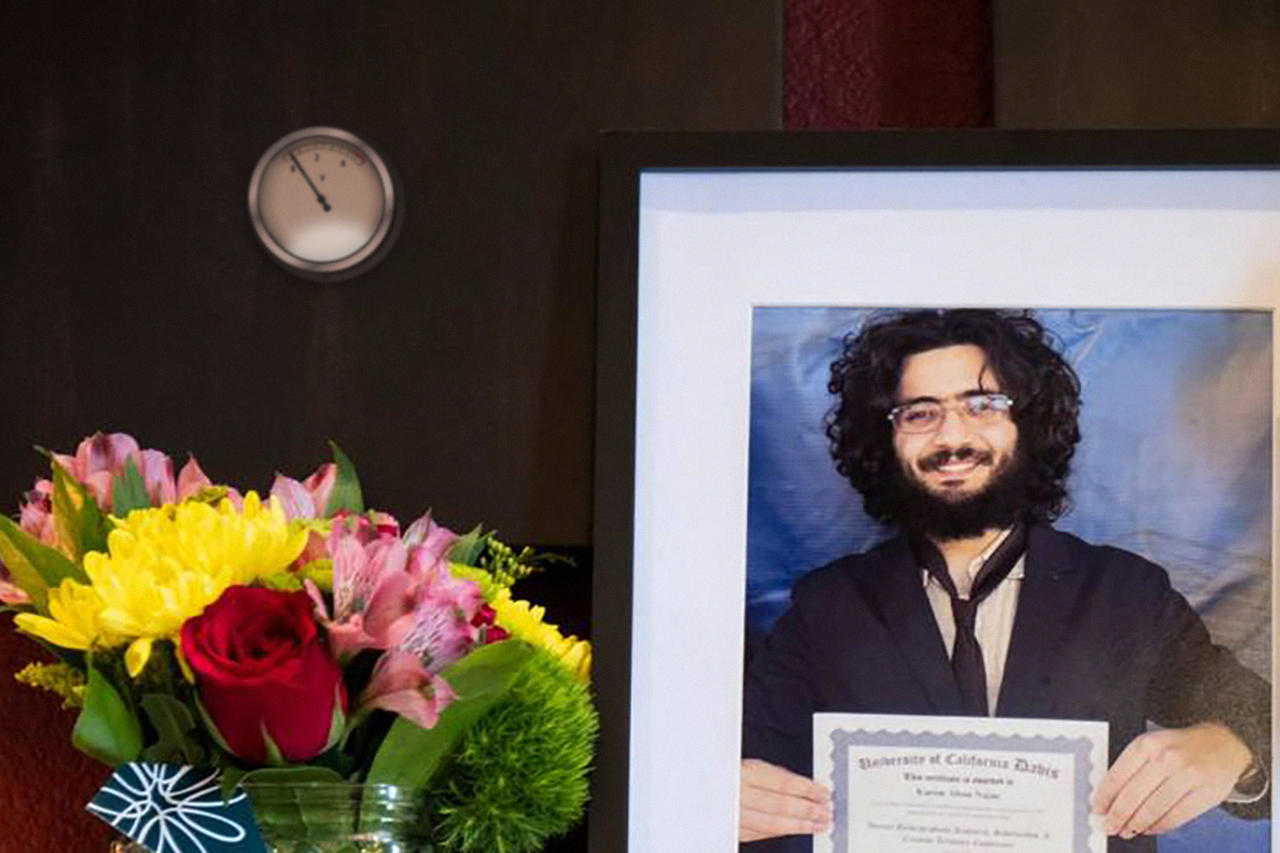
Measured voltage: 0.5 V
